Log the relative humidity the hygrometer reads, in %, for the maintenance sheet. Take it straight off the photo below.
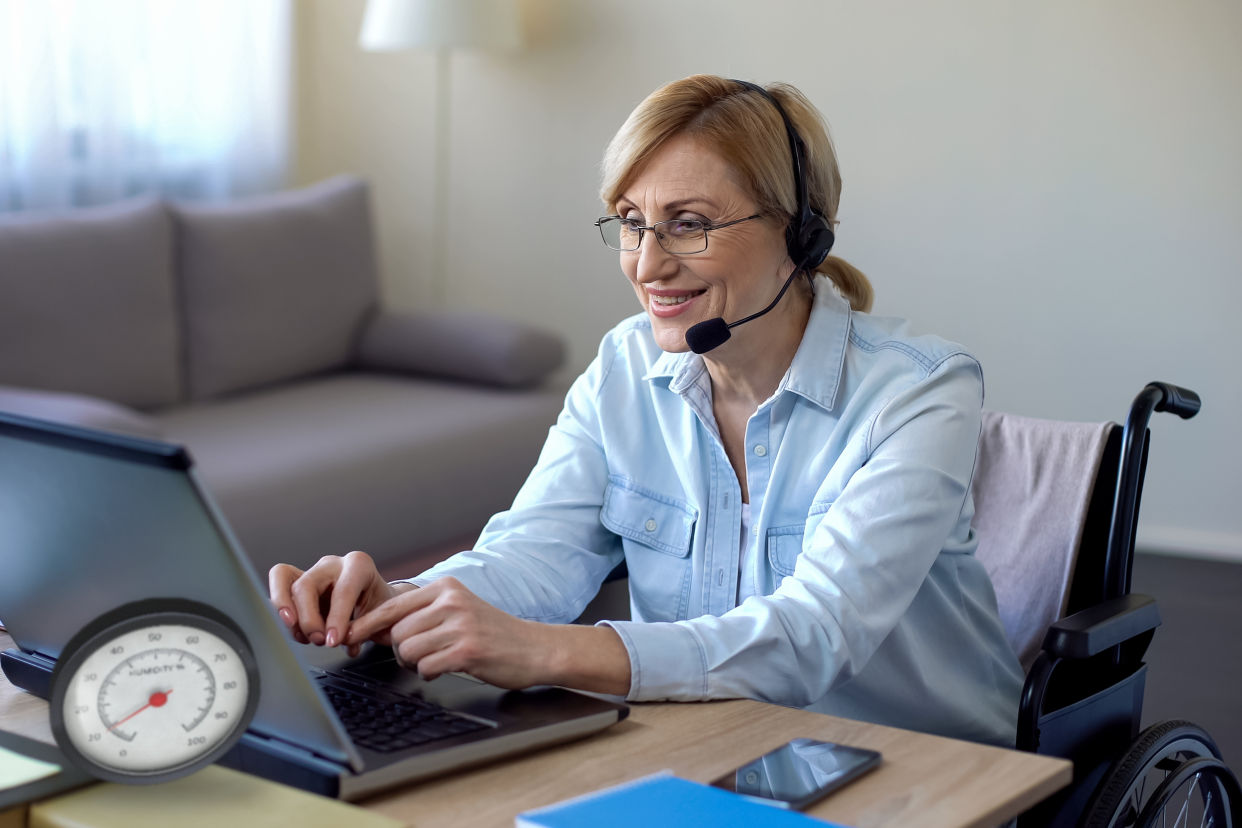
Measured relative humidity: 10 %
